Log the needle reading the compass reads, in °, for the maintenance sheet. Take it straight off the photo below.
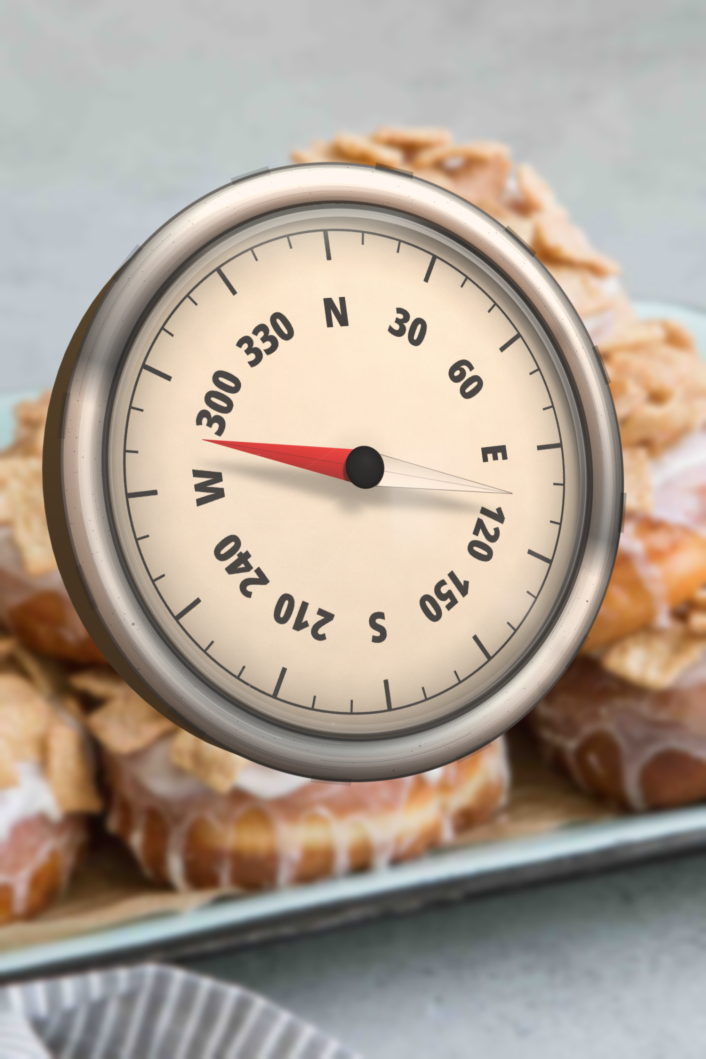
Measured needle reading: 285 °
